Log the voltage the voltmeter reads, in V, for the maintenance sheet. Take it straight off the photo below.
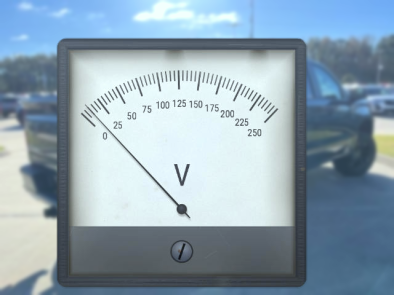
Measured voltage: 10 V
